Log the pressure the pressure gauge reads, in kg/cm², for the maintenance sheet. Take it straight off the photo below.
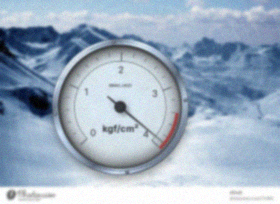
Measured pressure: 3.9 kg/cm²
